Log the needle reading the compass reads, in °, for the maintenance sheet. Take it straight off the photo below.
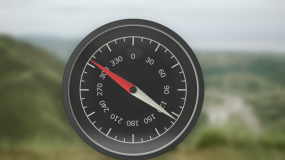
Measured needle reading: 305 °
